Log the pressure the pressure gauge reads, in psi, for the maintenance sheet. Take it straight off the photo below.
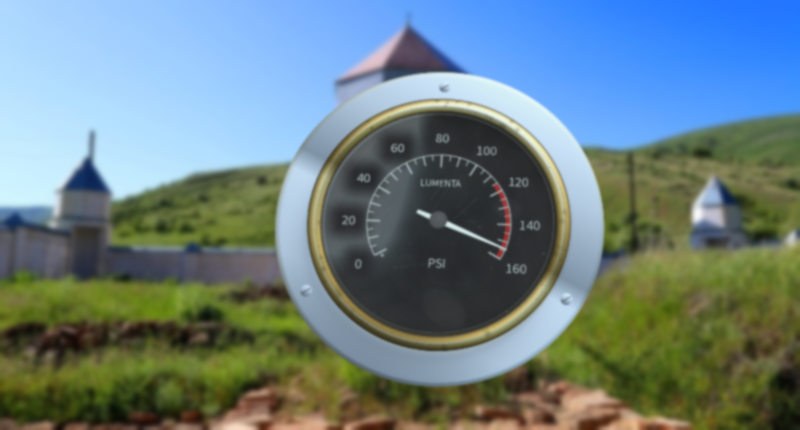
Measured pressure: 155 psi
